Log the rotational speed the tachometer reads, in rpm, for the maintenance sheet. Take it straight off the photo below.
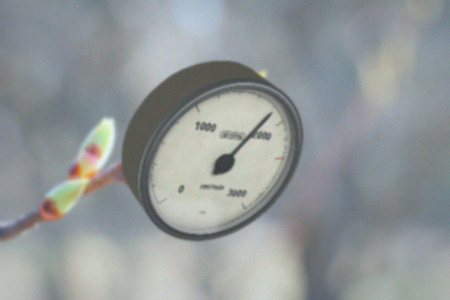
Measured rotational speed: 1800 rpm
